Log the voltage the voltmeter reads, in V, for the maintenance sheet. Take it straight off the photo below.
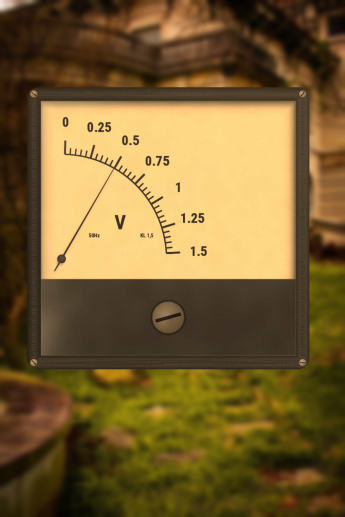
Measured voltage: 0.5 V
